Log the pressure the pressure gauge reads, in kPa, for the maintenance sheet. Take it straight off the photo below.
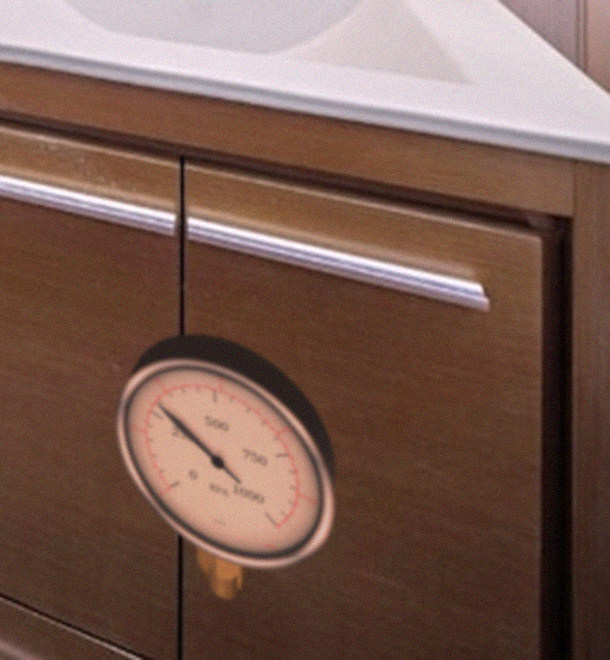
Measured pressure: 300 kPa
